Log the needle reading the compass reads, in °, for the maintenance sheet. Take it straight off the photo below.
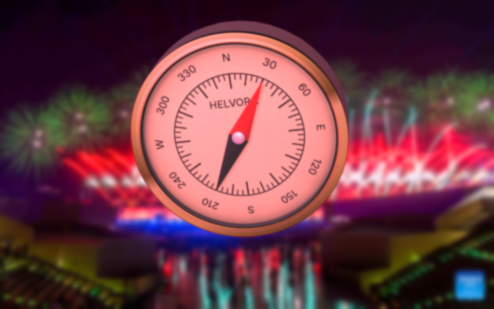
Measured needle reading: 30 °
